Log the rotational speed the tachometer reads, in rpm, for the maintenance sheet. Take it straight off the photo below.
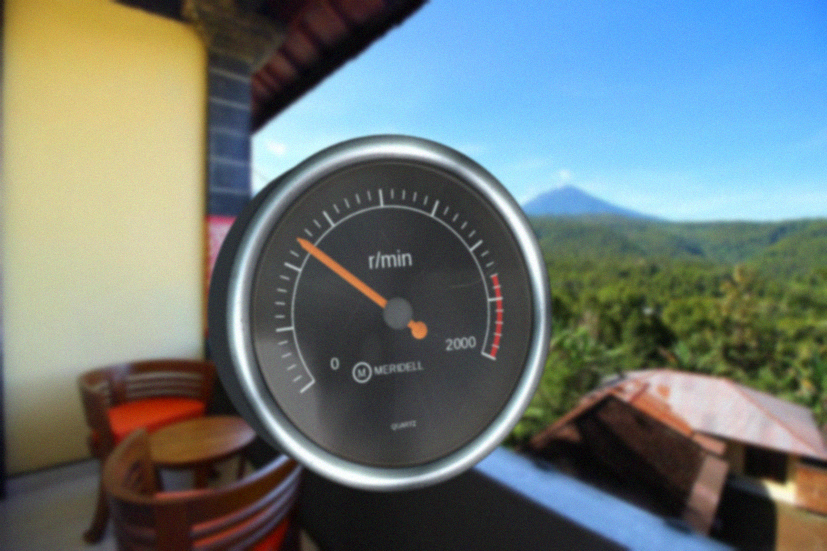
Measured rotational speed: 600 rpm
